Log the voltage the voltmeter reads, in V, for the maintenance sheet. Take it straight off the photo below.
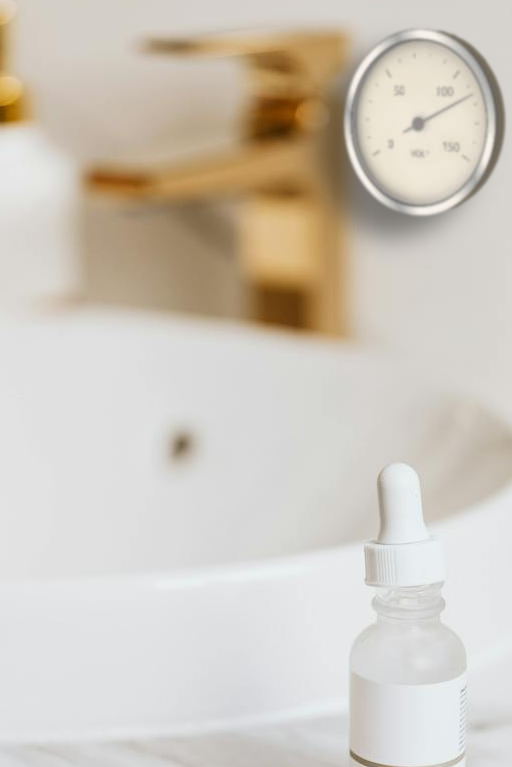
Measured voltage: 115 V
